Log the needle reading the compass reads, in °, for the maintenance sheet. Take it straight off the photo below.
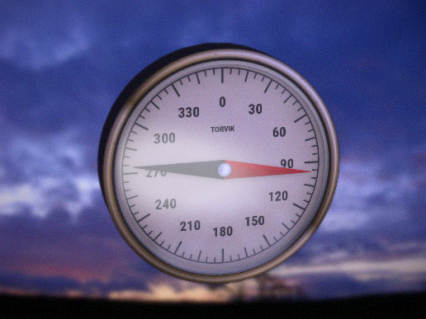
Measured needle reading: 95 °
